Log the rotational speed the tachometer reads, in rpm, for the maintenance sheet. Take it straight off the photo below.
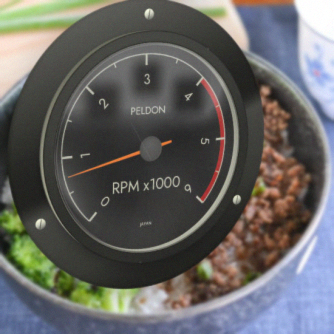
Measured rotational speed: 750 rpm
